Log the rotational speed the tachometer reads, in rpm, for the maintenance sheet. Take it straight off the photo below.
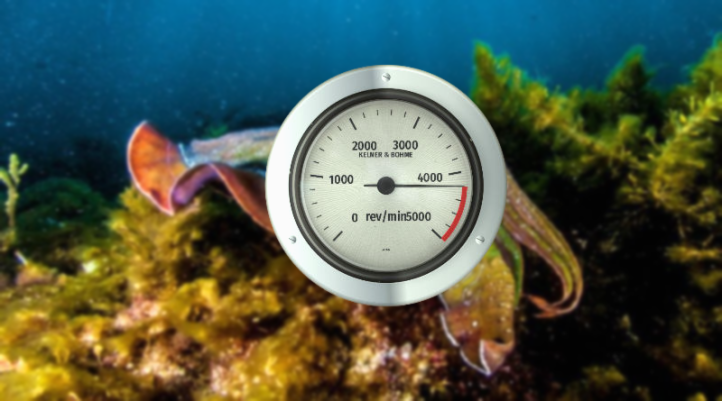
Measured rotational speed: 4200 rpm
